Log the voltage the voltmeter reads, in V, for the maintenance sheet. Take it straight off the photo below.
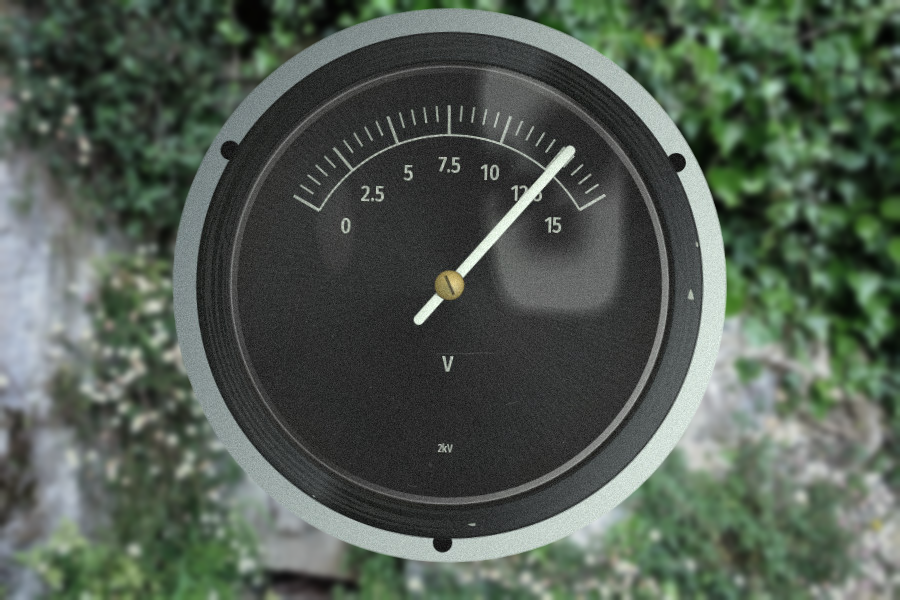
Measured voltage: 12.75 V
